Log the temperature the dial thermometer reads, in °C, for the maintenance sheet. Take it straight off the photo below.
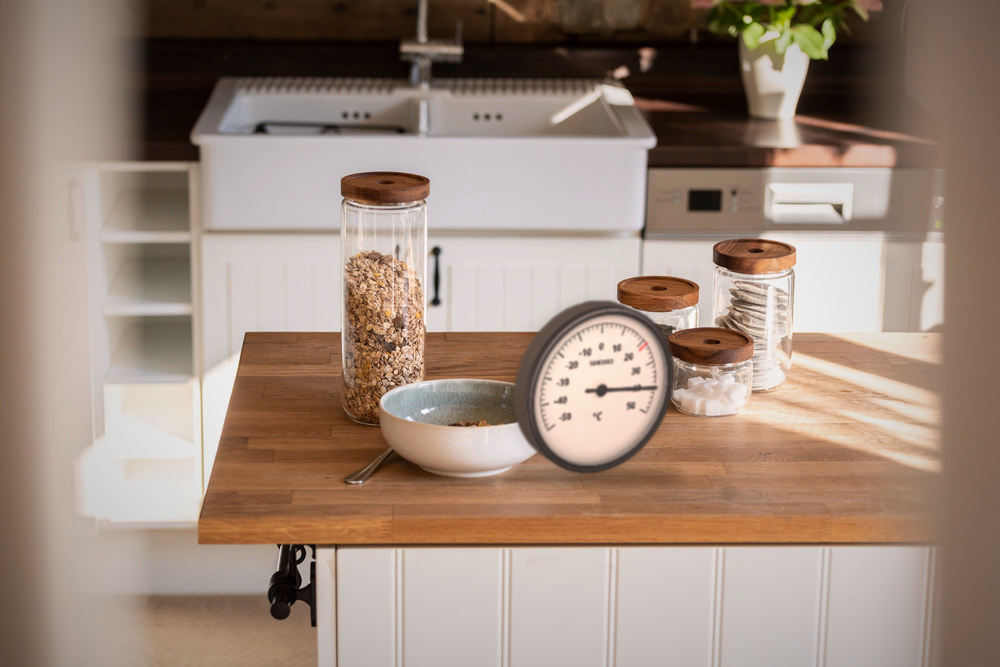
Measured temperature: 40 °C
